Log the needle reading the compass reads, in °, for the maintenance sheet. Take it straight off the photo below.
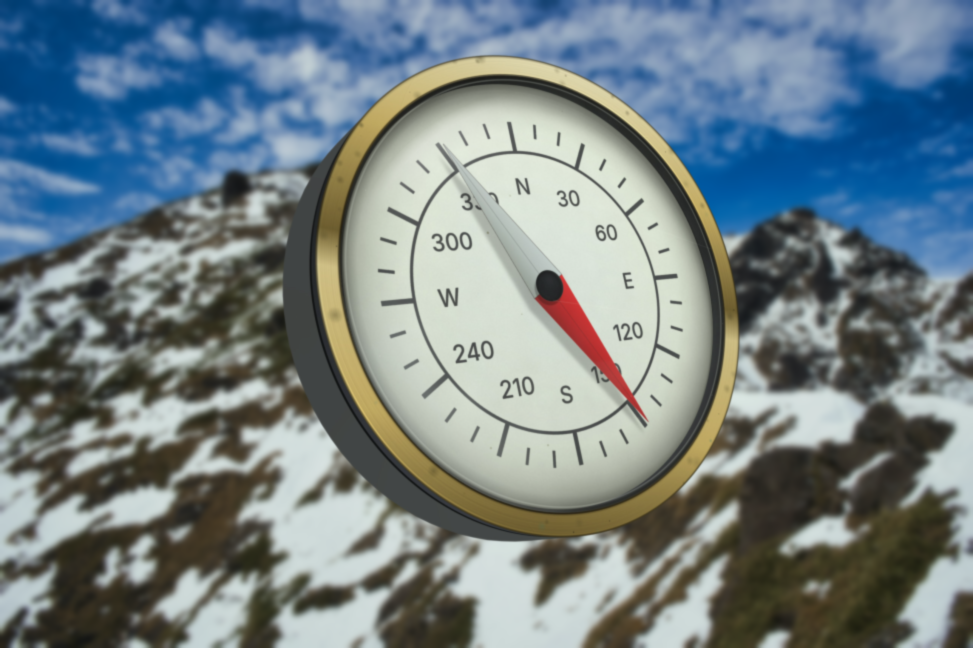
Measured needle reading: 150 °
